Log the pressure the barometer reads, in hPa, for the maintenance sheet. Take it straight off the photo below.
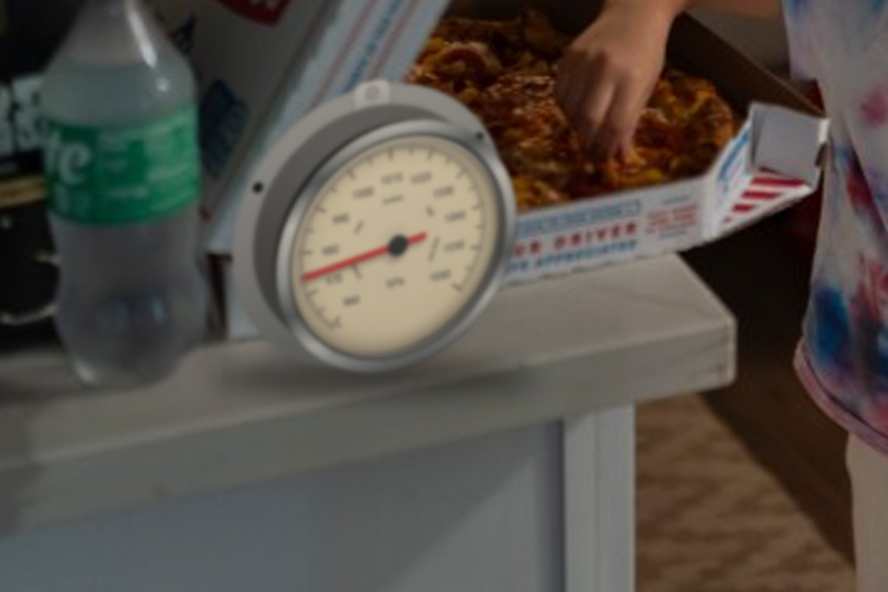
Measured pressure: 975 hPa
